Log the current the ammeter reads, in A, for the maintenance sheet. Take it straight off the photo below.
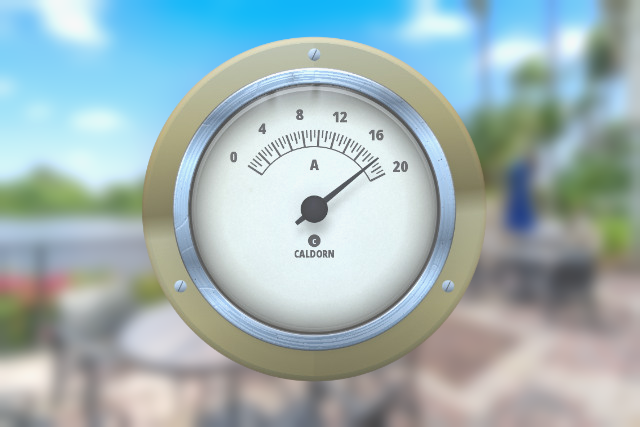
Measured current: 18 A
